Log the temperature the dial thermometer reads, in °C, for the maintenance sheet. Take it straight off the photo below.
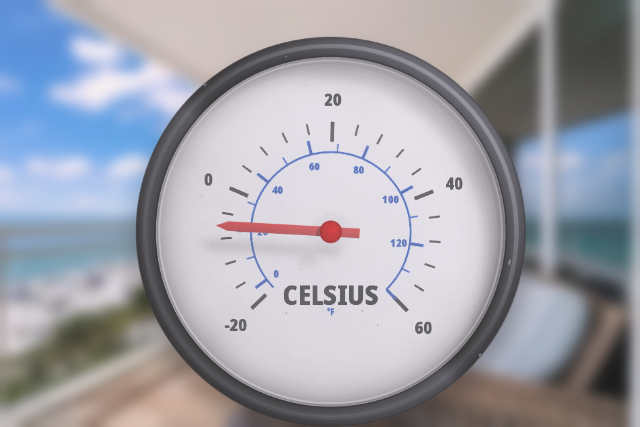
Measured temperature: -6 °C
